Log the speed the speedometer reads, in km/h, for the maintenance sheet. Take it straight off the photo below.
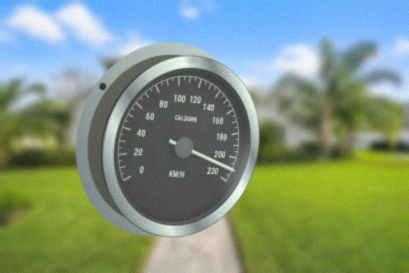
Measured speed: 210 km/h
